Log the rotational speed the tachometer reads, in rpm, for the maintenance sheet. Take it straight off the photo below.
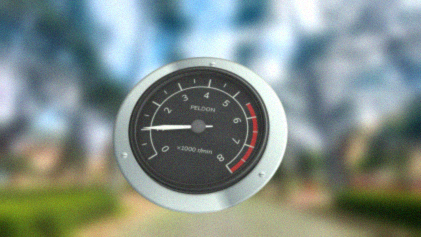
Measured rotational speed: 1000 rpm
